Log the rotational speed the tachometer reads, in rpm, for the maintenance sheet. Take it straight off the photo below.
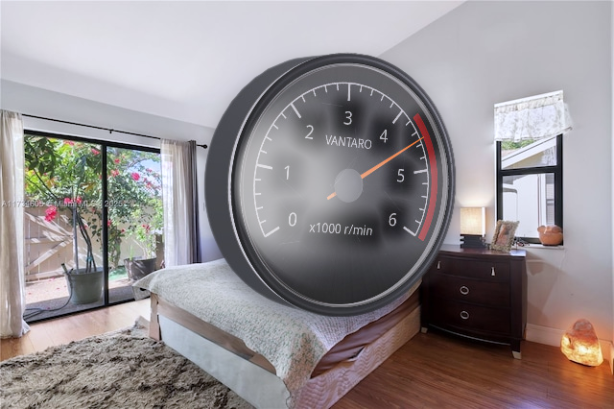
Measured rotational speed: 4500 rpm
